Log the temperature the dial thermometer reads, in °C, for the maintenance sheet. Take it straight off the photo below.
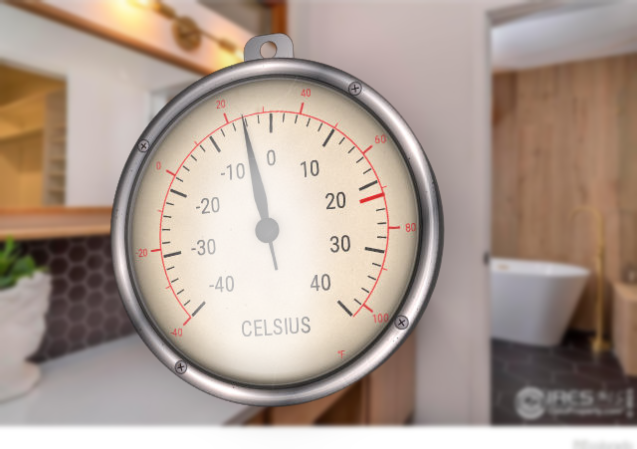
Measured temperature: -4 °C
